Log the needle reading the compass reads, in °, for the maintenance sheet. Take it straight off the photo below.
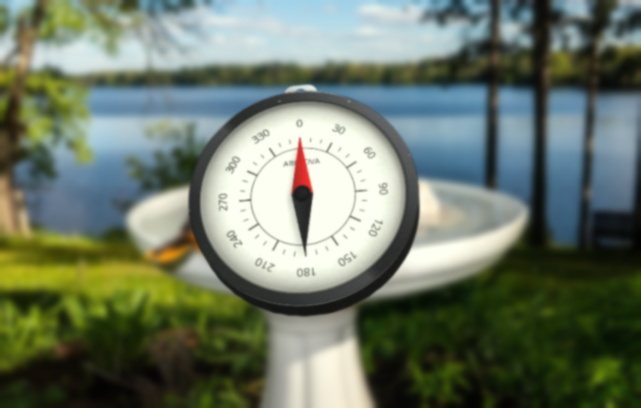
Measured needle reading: 0 °
